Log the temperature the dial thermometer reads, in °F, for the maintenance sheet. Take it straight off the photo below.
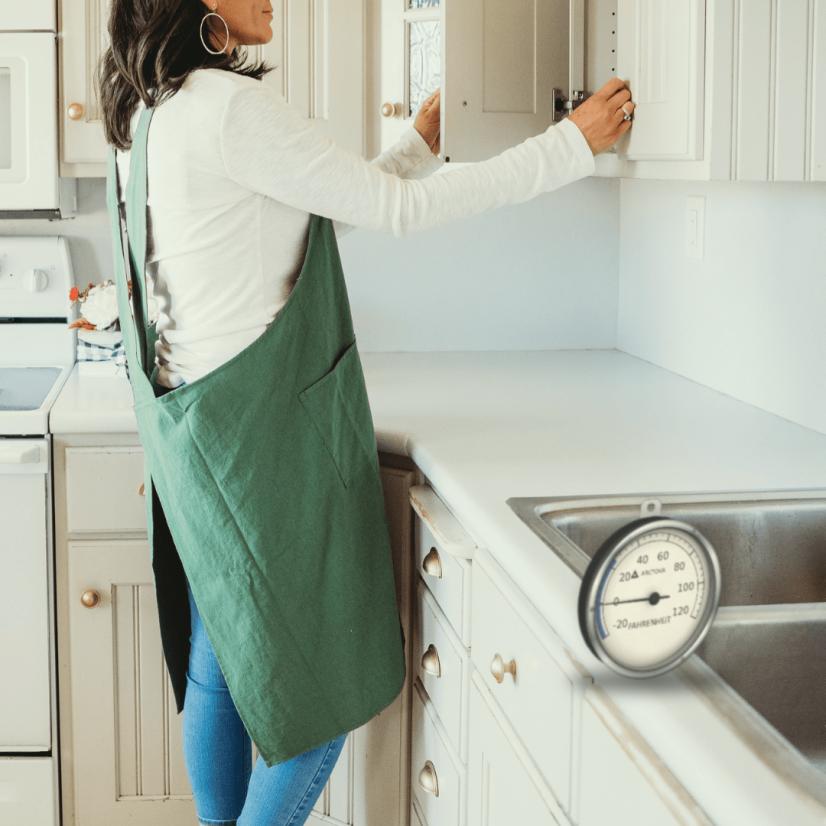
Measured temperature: 0 °F
